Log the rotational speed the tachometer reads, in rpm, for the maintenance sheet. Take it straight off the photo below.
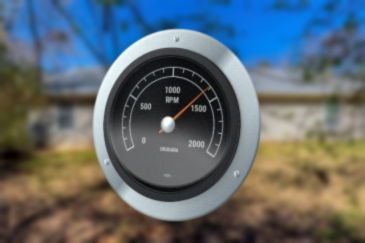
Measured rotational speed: 1400 rpm
